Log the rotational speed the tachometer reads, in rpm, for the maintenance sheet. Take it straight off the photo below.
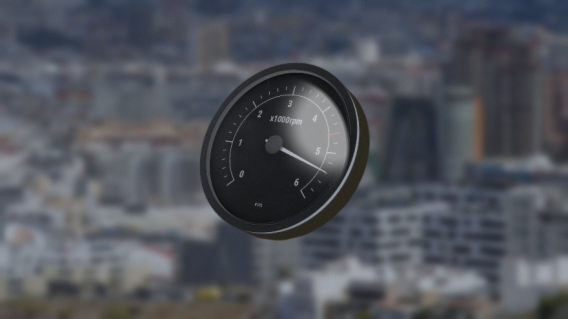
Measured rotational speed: 5400 rpm
